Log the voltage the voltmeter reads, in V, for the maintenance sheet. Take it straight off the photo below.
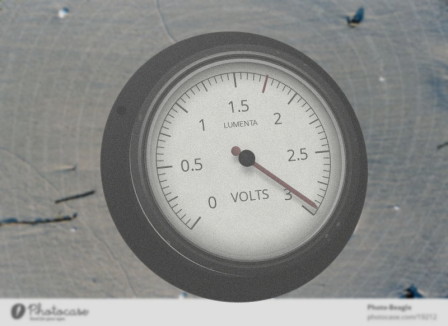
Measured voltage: 2.95 V
